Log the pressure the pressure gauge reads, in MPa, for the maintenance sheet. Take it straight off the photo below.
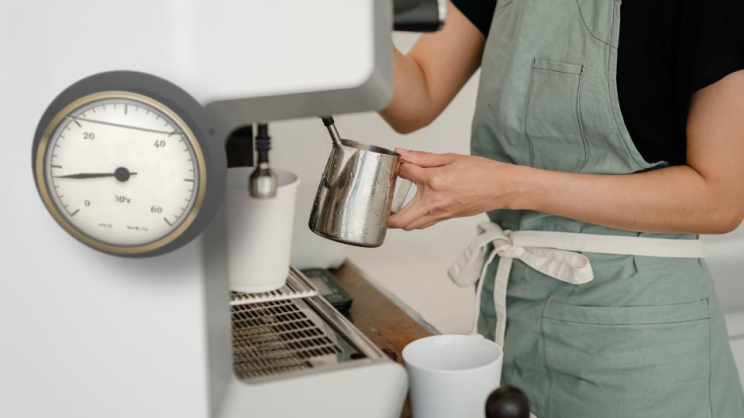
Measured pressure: 8 MPa
